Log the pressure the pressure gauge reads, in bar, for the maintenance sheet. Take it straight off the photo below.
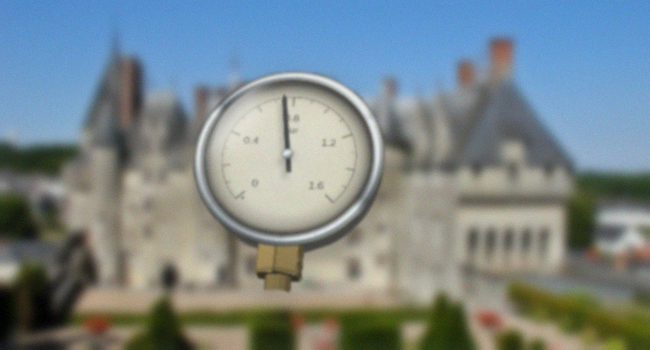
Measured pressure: 0.75 bar
